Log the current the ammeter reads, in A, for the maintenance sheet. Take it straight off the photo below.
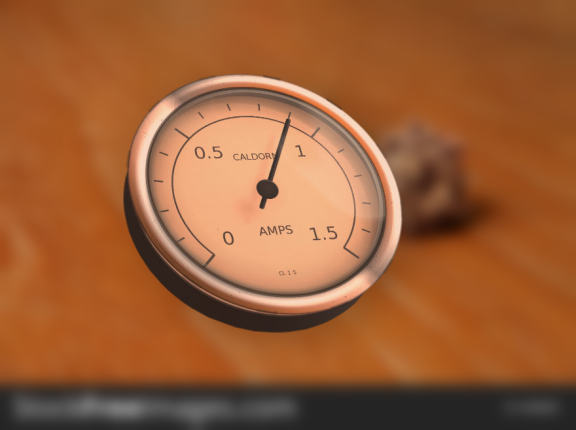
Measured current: 0.9 A
